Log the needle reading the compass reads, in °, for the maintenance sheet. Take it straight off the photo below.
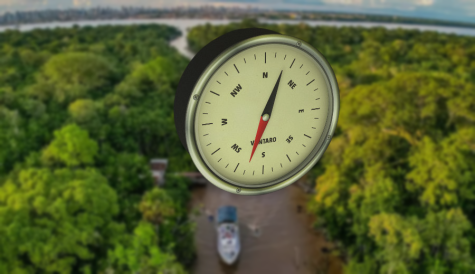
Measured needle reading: 200 °
